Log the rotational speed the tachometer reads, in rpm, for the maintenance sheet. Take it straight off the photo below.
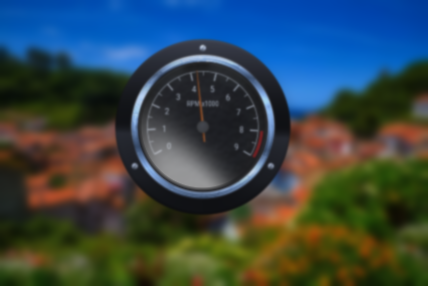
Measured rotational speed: 4250 rpm
